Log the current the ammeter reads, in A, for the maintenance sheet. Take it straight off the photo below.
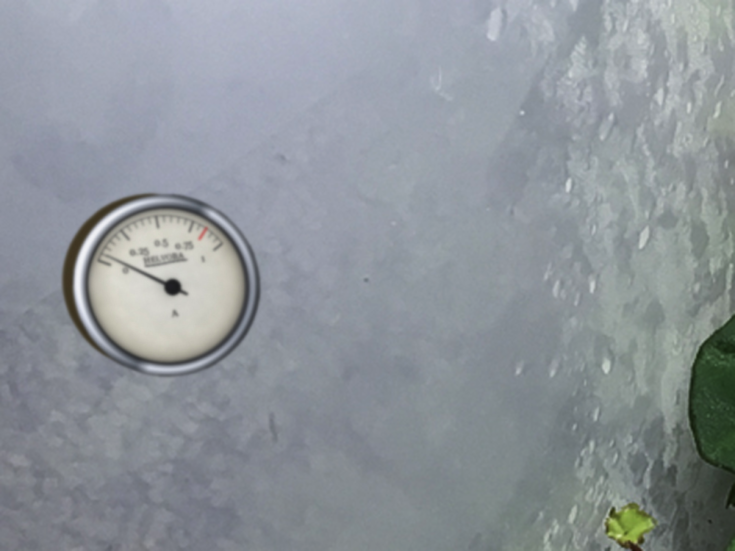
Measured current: 0.05 A
